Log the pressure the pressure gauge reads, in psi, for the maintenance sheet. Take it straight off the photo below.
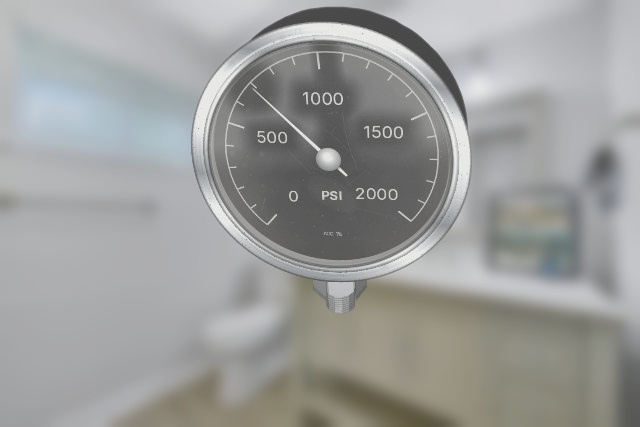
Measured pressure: 700 psi
